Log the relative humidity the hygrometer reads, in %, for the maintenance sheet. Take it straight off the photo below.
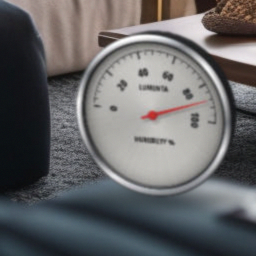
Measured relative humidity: 88 %
